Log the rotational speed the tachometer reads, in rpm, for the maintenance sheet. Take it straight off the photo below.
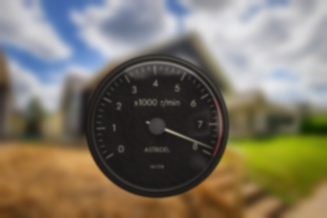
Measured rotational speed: 7800 rpm
